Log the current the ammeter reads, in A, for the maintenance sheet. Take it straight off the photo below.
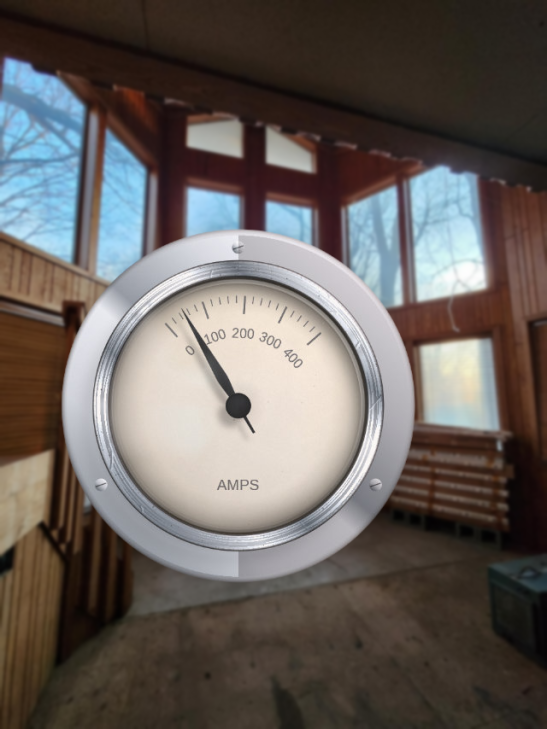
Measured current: 50 A
